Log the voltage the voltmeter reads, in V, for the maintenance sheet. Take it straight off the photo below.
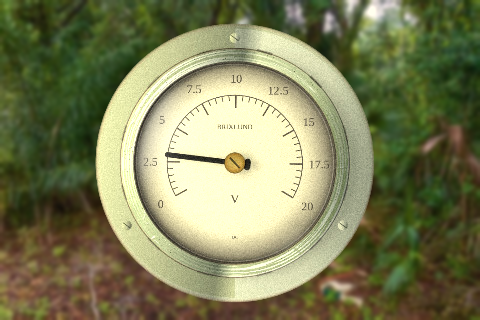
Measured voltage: 3 V
